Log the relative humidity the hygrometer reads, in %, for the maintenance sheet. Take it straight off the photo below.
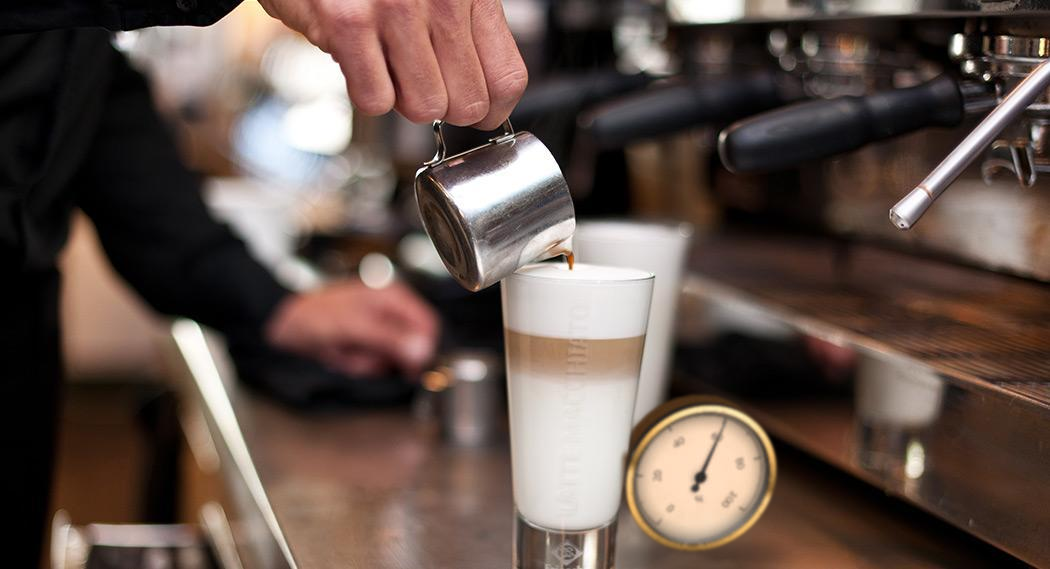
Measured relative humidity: 60 %
